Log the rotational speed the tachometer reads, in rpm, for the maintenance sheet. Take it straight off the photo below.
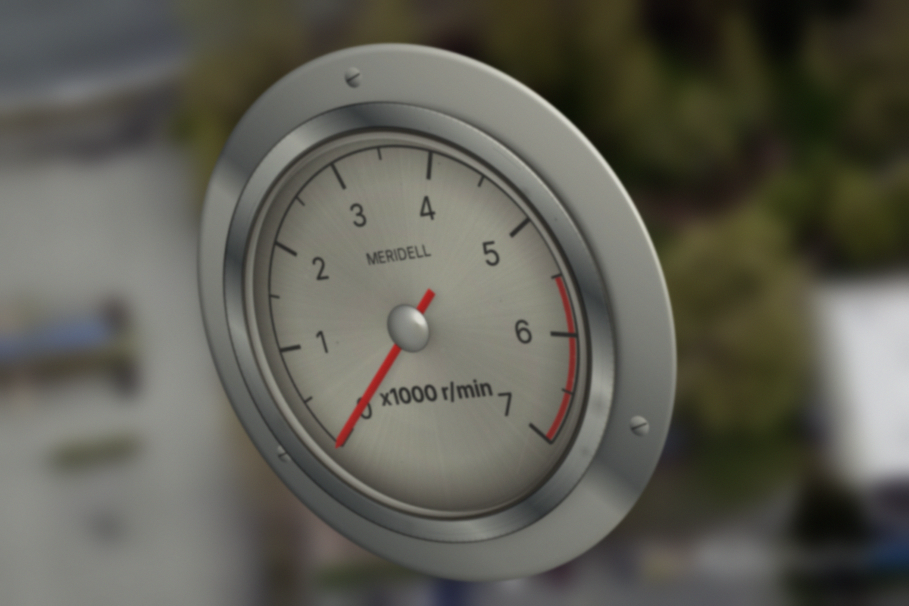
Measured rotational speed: 0 rpm
